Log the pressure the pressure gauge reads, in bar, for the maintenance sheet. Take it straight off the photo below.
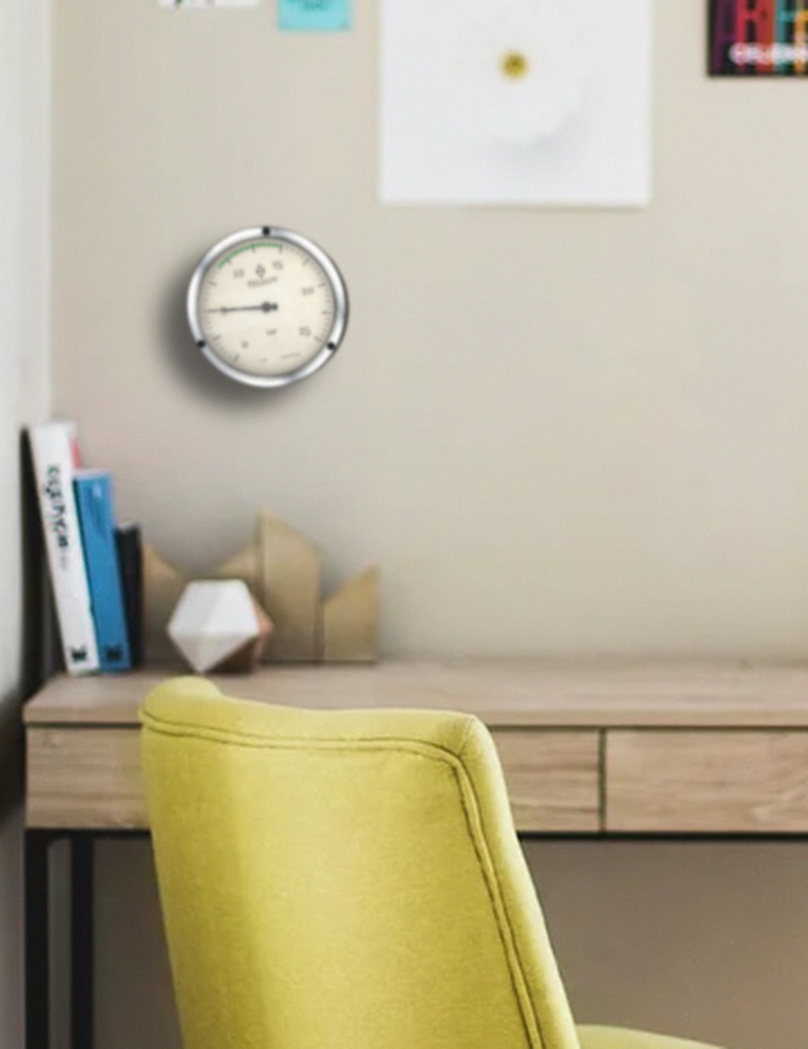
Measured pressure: 5 bar
